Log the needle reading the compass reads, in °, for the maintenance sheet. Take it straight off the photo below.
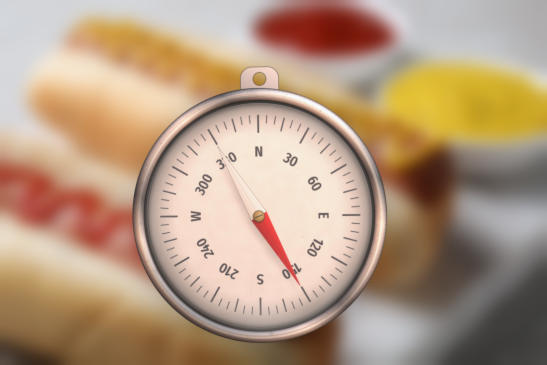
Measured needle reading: 150 °
